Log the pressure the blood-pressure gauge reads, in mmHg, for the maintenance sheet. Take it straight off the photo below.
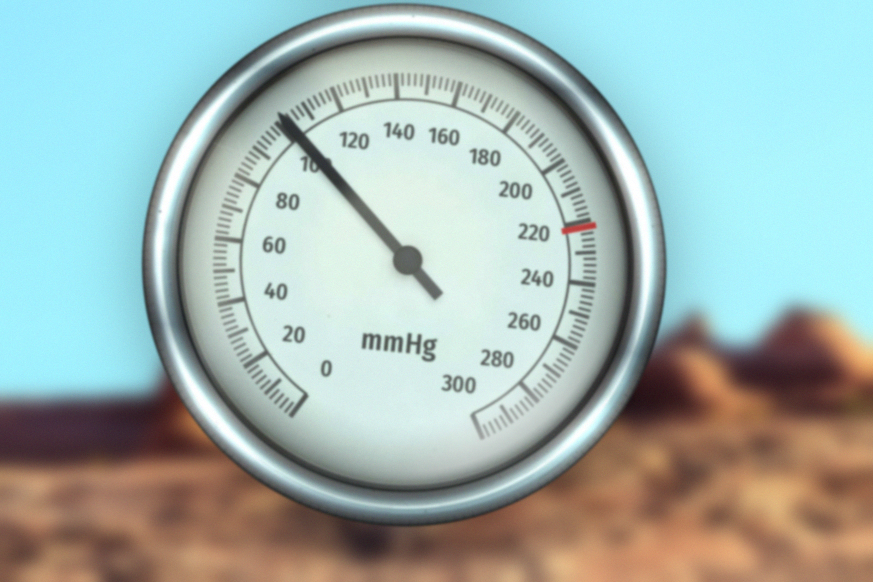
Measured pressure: 102 mmHg
